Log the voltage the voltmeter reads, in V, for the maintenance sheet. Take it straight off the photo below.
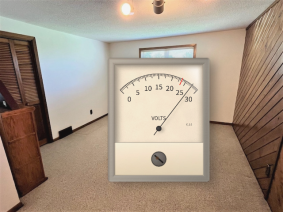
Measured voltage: 27.5 V
